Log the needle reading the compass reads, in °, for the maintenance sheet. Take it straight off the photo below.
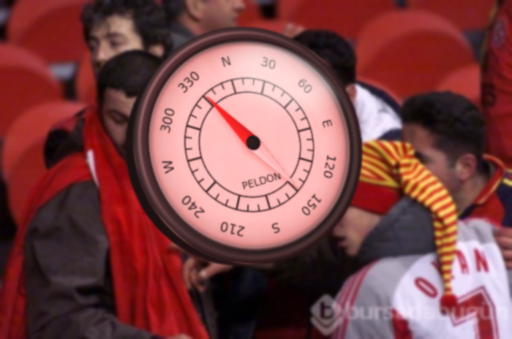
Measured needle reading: 330 °
